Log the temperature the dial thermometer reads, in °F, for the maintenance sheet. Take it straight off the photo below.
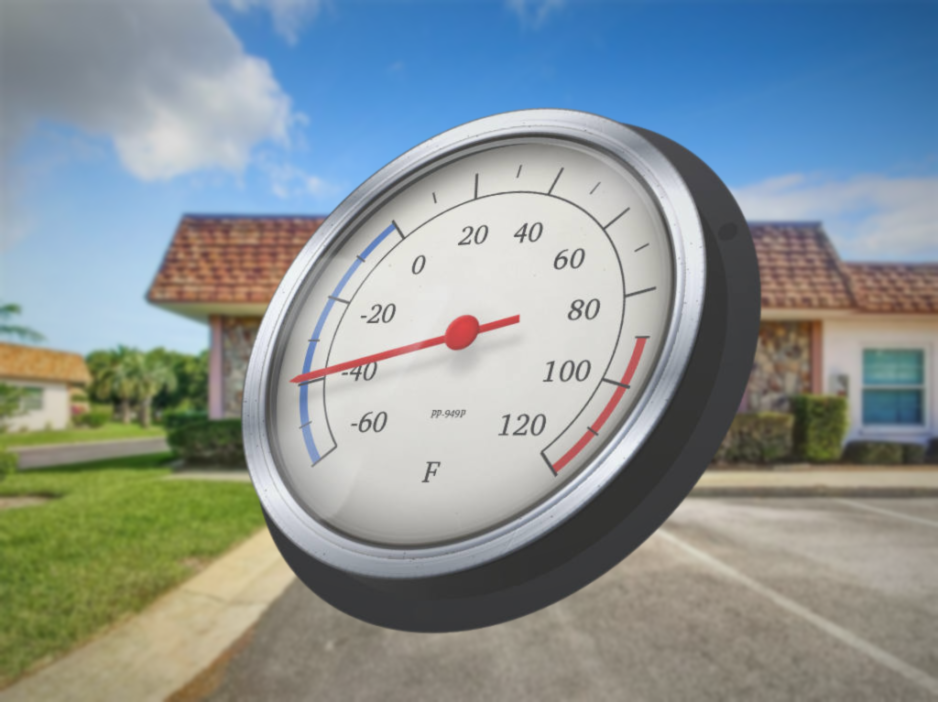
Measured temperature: -40 °F
